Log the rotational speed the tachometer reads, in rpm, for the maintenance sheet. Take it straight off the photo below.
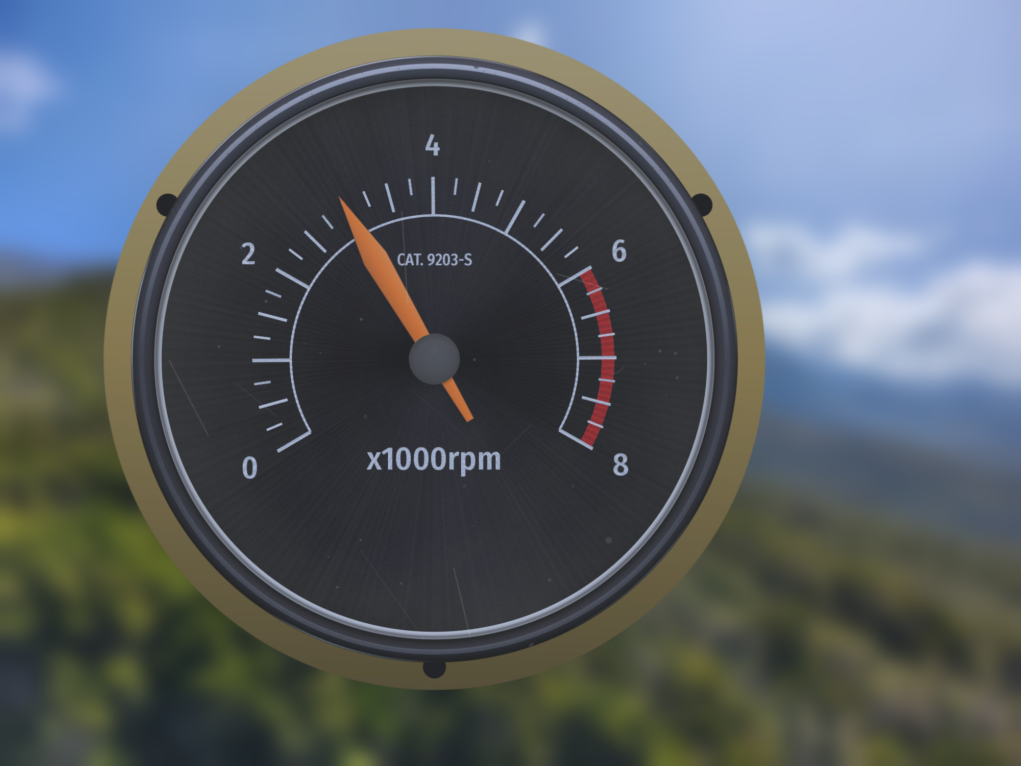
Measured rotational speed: 3000 rpm
